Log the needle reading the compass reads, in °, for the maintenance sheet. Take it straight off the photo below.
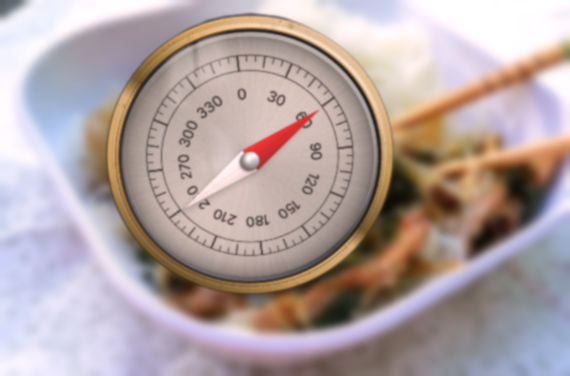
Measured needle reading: 60 °
